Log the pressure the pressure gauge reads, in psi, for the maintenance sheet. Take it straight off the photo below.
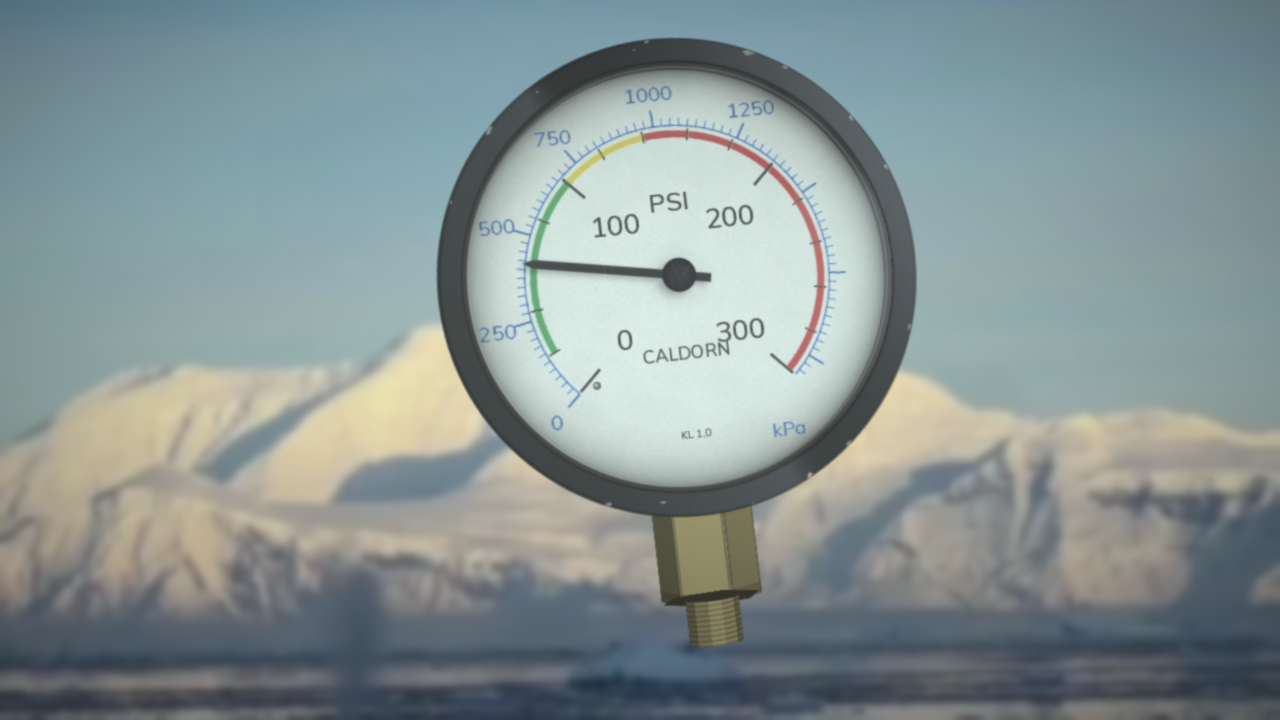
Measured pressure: 60 psi
